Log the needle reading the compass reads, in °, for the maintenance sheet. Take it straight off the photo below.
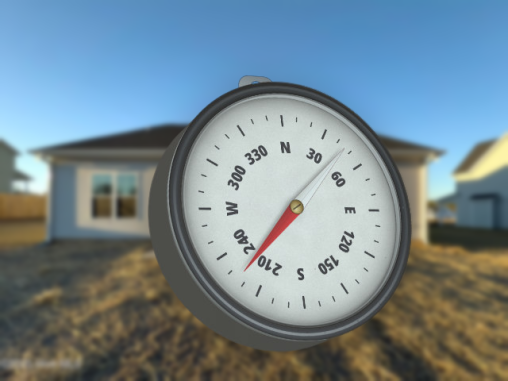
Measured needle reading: 225 °
